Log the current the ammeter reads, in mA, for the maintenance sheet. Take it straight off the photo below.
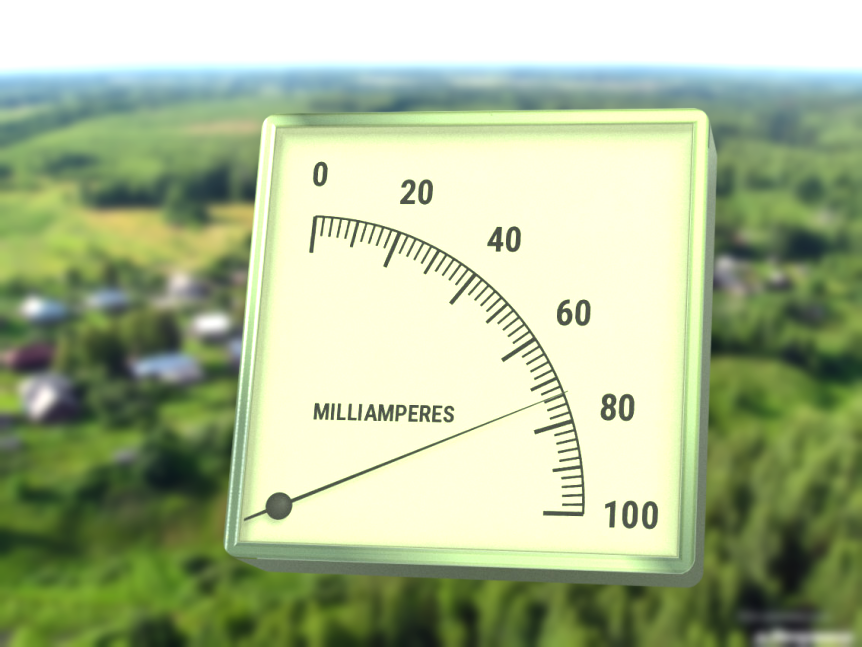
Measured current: 74 mA
